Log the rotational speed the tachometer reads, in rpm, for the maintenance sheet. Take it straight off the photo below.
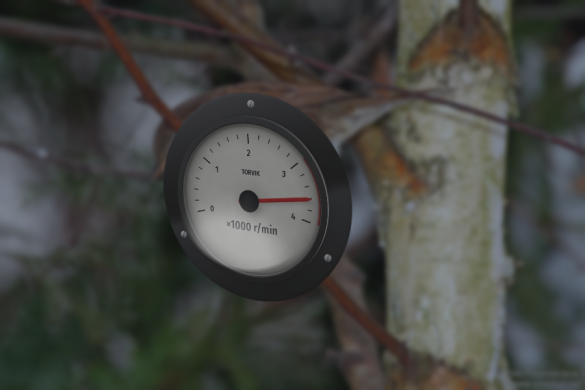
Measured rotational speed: 3600 rpm
